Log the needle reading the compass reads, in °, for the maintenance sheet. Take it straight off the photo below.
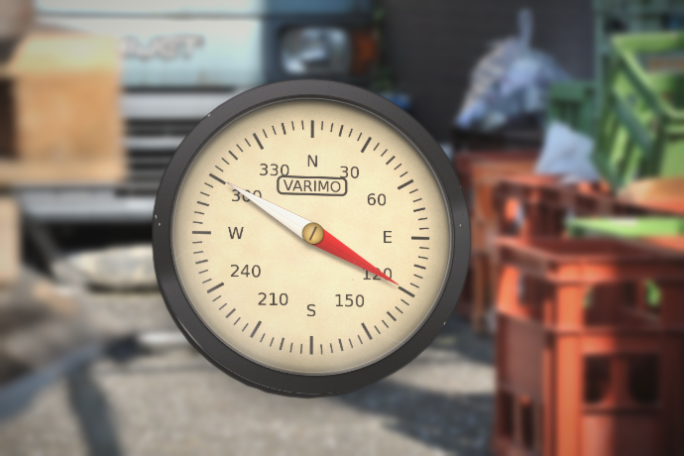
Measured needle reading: 120 °
